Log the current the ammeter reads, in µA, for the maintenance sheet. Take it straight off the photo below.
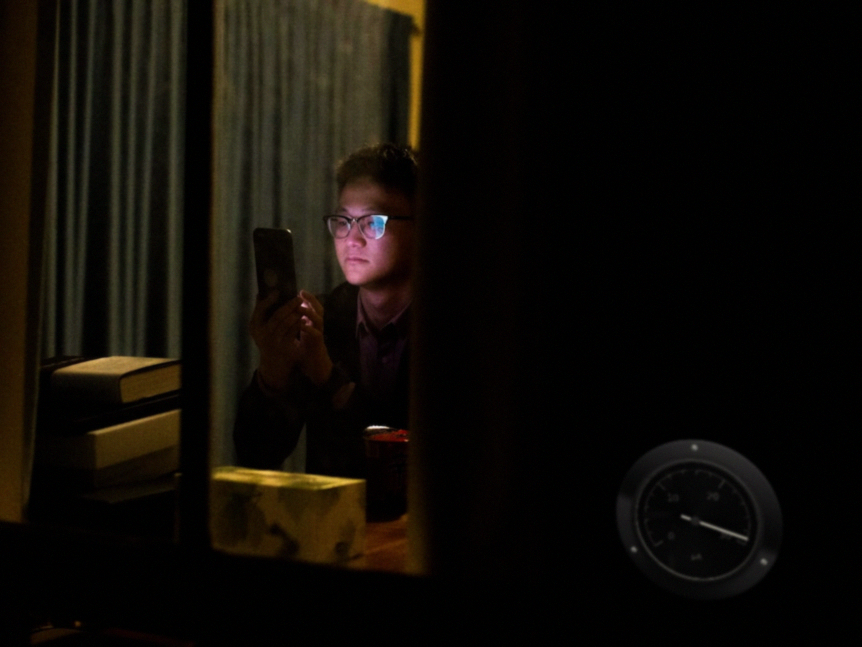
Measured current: 29 µA
